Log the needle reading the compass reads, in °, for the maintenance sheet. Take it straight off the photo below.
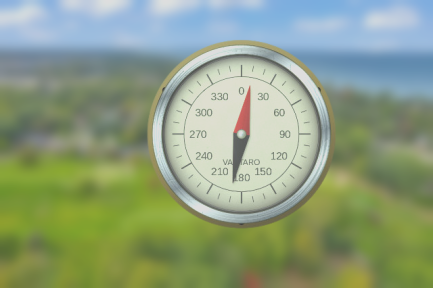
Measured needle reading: 10 °
